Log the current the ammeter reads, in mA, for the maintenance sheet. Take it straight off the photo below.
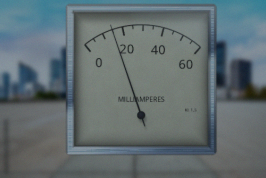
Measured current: 15 mA
